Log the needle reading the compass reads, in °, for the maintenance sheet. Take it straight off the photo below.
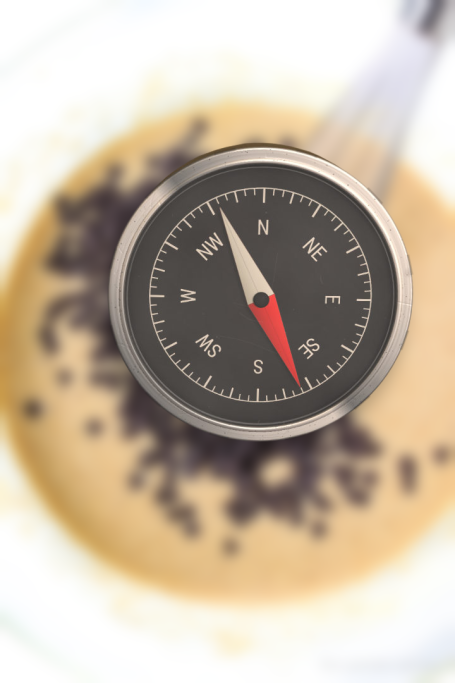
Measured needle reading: 155 °
